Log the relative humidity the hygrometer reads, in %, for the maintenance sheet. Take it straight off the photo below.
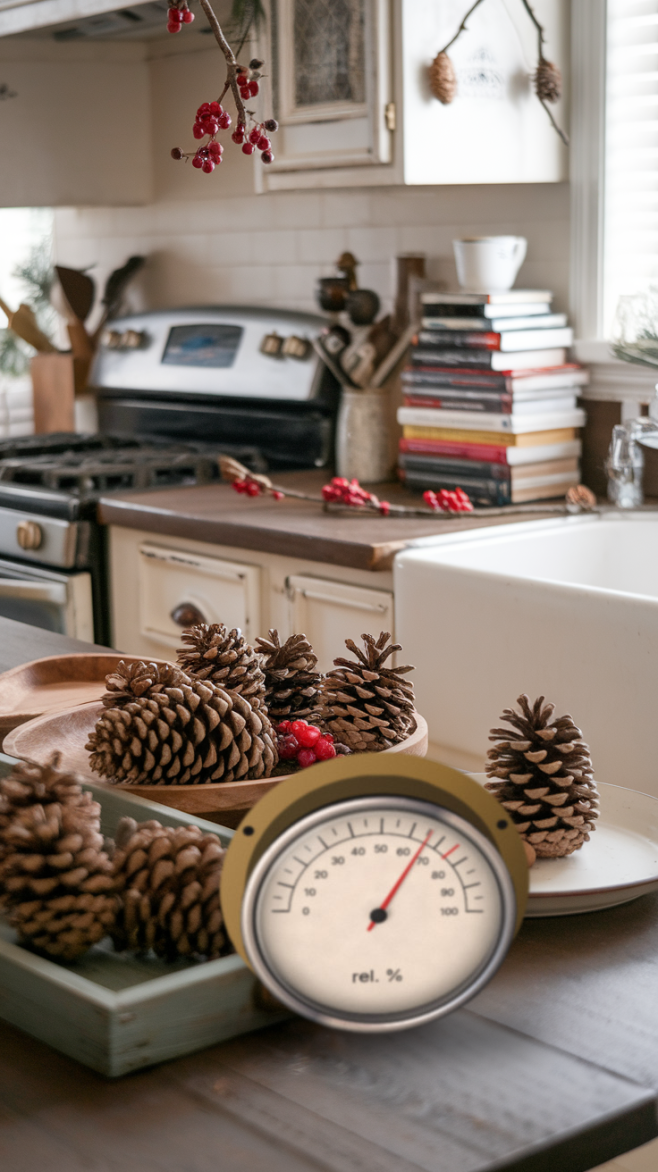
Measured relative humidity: 65 %
